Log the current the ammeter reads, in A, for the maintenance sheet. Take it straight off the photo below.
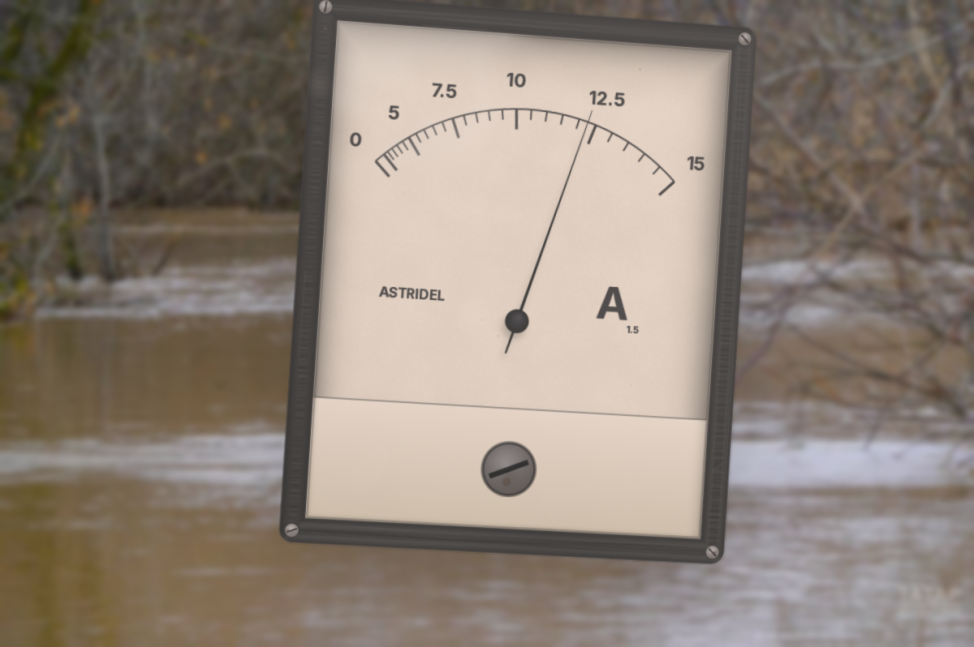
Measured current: 12.25 A
